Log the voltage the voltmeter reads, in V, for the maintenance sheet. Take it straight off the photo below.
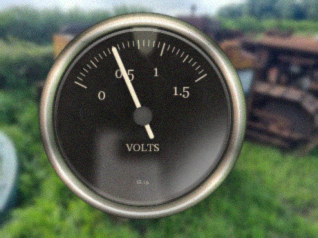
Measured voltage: 0.5 V
